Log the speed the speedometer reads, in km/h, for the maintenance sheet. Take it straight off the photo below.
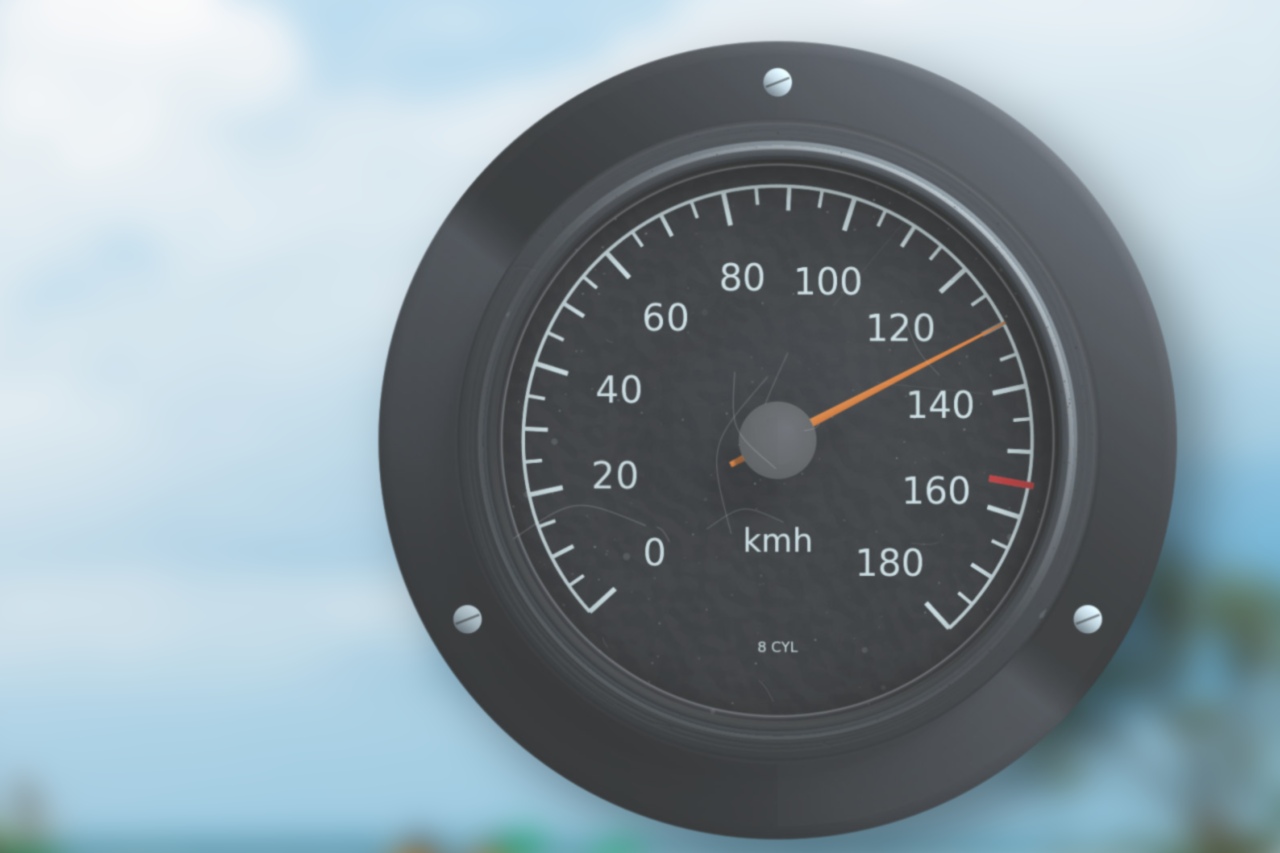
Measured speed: 130 km/h
